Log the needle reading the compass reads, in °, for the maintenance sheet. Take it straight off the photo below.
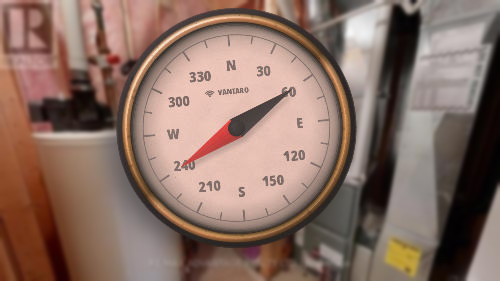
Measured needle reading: 240 °
